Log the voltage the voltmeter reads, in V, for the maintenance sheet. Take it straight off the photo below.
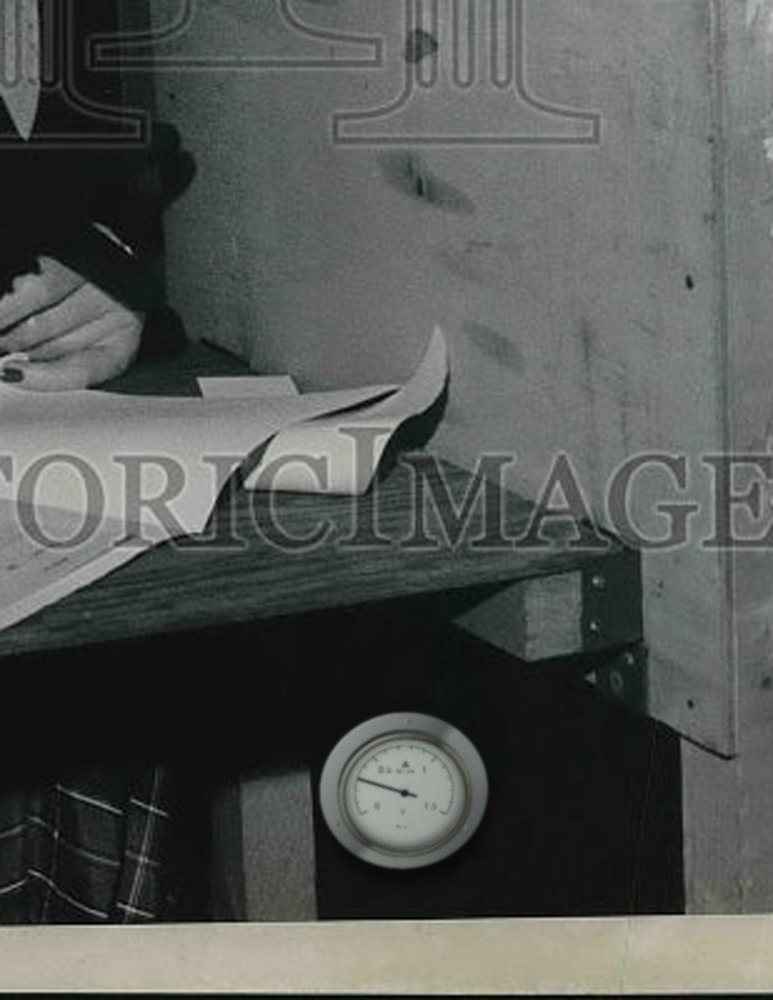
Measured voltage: 0.3 V
